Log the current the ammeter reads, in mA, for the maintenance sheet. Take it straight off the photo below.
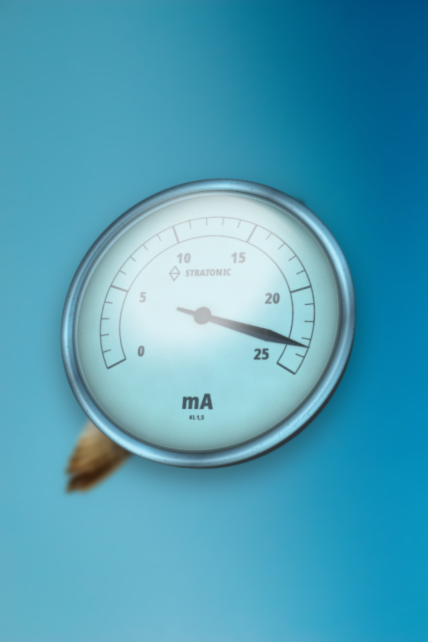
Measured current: 23.5 mA
